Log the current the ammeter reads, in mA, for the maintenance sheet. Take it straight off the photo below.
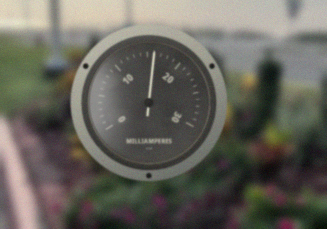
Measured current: 16 mA
